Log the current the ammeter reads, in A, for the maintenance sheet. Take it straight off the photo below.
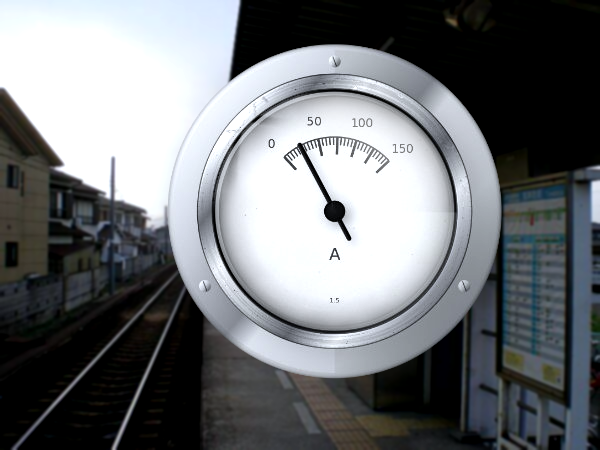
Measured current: 25 A
